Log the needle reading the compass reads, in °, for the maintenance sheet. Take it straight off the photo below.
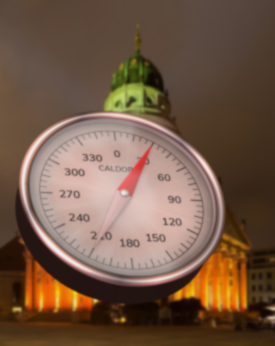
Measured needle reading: 30 °
